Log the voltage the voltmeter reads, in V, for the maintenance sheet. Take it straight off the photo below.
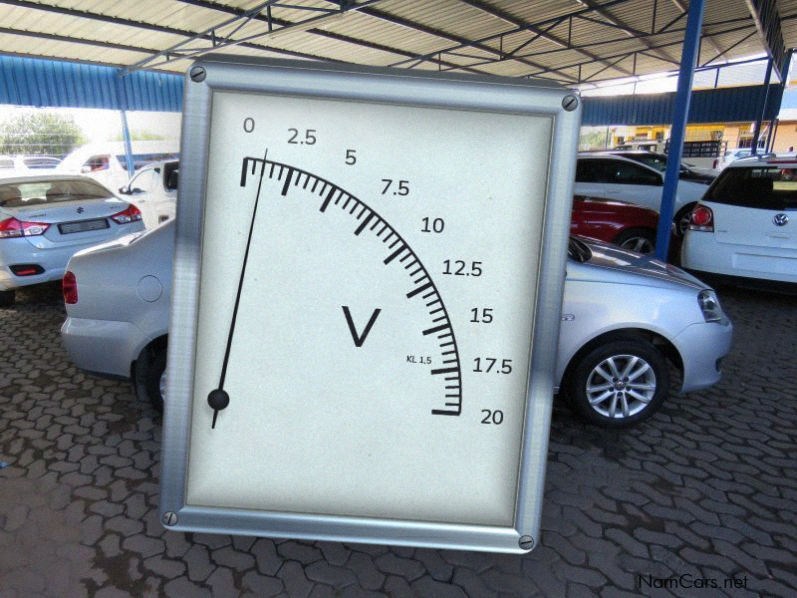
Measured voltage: 1 V
